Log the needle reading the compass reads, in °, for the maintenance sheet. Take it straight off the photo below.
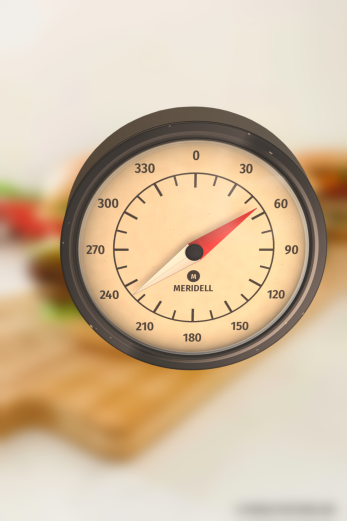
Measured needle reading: 52.5 °
